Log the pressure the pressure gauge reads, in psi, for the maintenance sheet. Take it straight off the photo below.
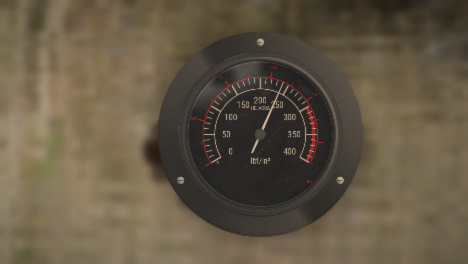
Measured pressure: 240 psi
